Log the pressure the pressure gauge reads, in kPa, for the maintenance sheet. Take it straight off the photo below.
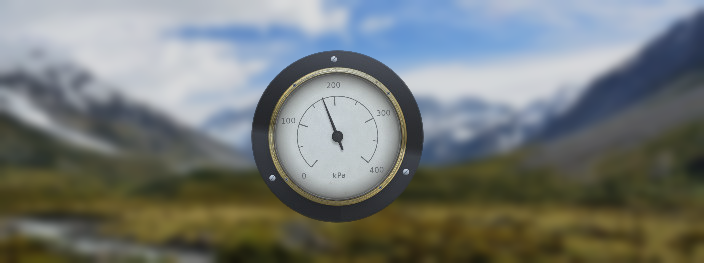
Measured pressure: 175 kPa
